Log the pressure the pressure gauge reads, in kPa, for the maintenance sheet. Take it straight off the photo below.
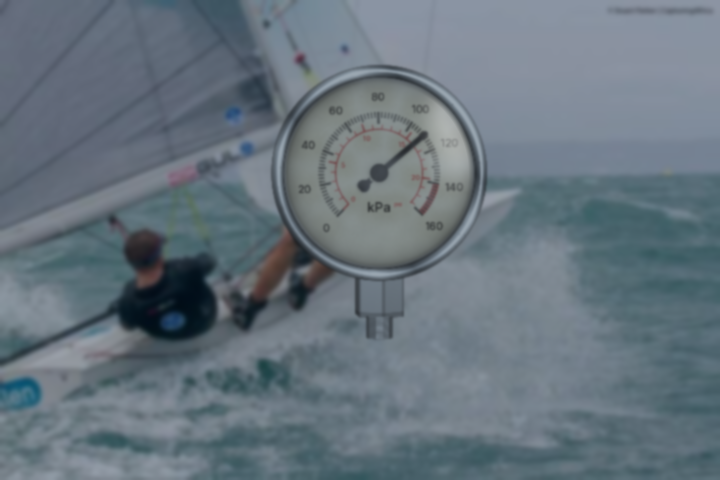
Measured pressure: 110 kPa
